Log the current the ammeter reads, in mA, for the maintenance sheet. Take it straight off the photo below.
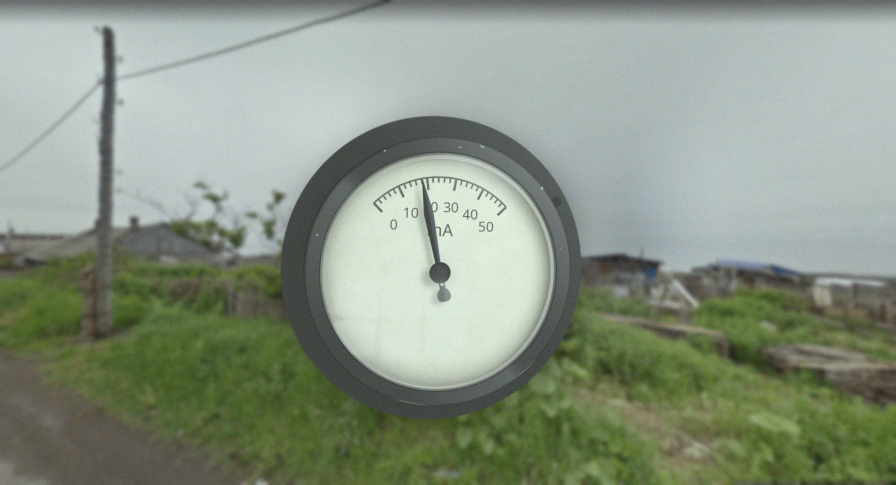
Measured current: 18 mA
